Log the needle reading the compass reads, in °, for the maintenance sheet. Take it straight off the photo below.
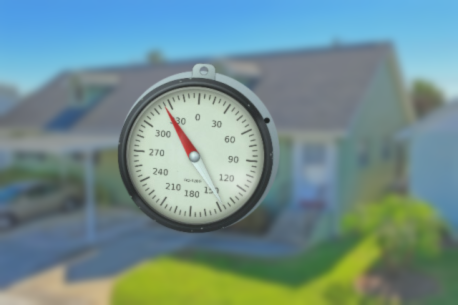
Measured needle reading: 325 °
